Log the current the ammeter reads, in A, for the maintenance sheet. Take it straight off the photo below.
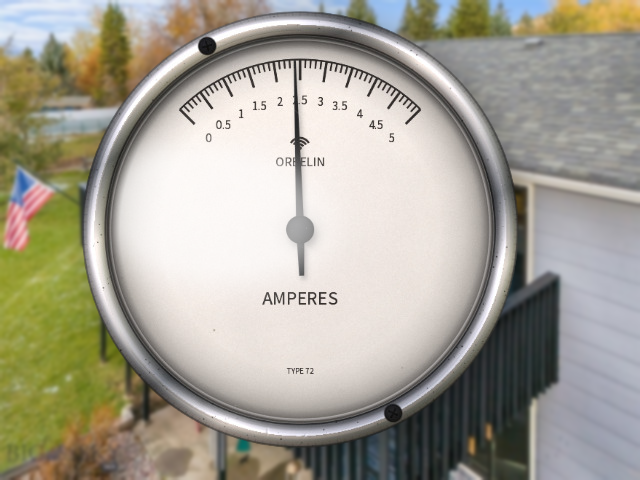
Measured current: 2.4 A
